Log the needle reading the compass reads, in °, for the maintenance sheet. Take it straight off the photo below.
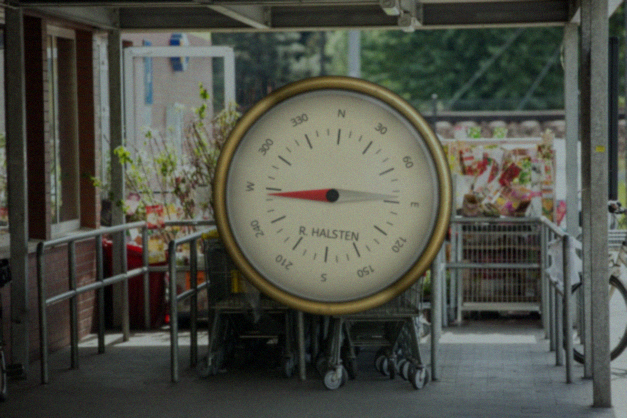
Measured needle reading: 265 °
